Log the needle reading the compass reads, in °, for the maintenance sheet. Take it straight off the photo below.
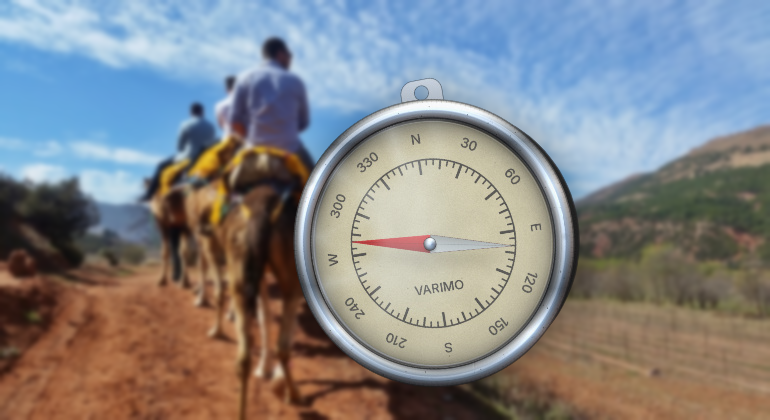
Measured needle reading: 280 °
